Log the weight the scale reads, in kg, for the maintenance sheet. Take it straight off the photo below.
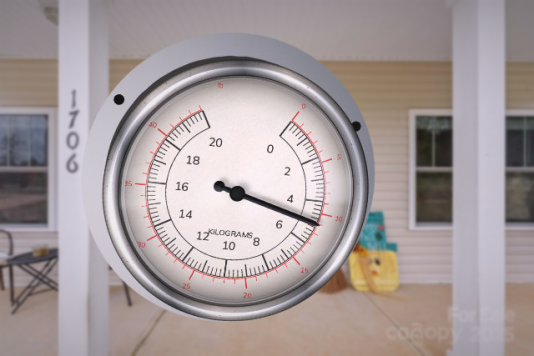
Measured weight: 5 kg
